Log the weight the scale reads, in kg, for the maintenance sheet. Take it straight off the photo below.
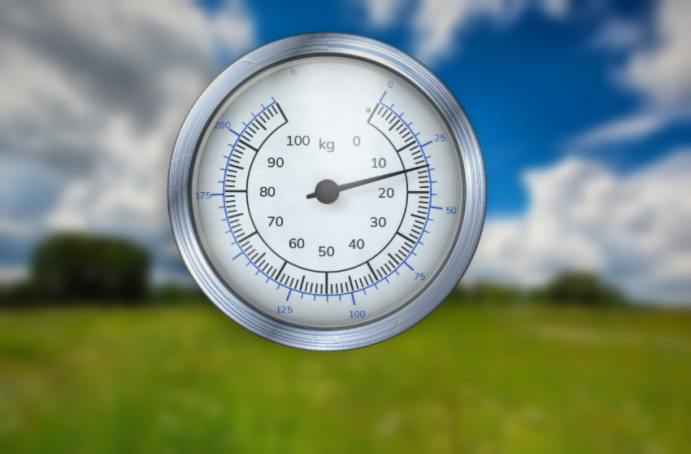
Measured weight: 15 kg
